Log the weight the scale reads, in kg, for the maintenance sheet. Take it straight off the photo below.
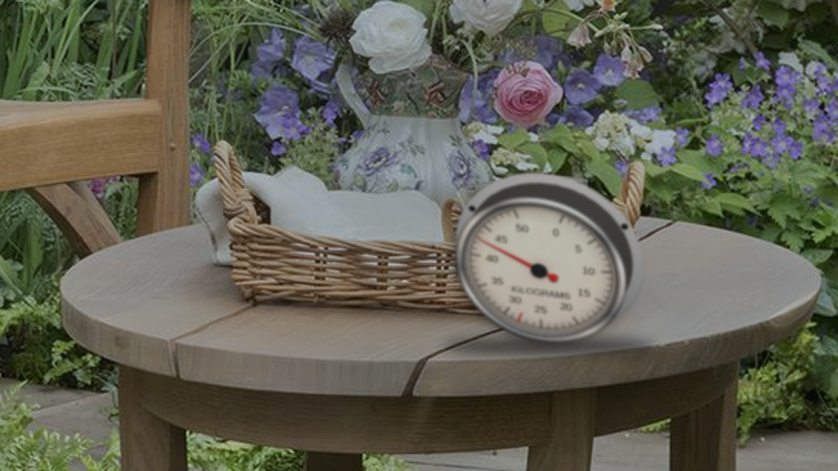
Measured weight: 43 kg
